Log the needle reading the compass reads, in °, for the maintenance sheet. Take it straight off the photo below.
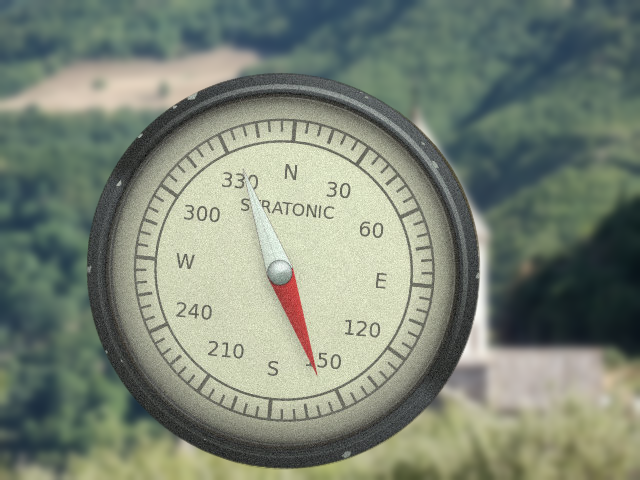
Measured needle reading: 155 °
